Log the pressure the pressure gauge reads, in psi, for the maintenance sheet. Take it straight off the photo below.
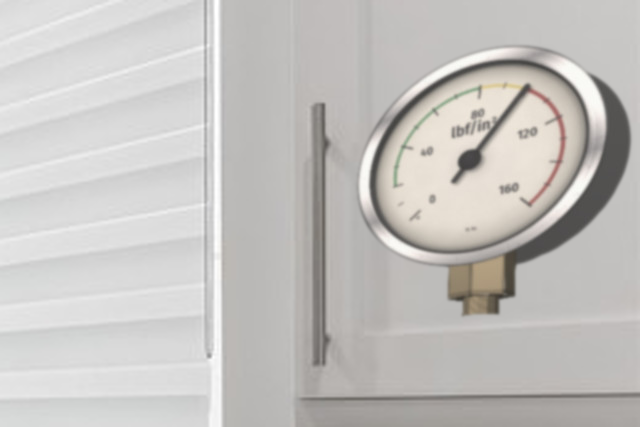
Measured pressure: 100 psi
